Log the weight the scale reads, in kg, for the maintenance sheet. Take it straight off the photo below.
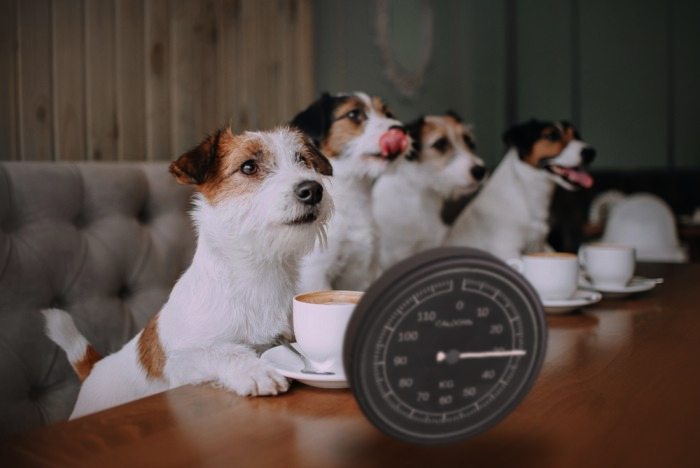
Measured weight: 30 kg
